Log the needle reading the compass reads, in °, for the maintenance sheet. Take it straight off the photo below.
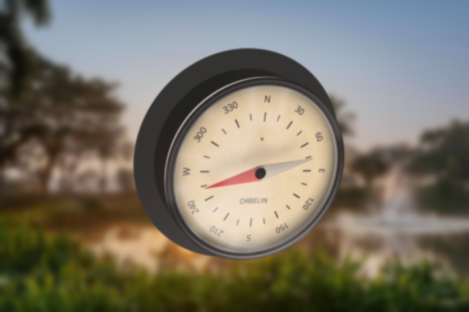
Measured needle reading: 255 °
